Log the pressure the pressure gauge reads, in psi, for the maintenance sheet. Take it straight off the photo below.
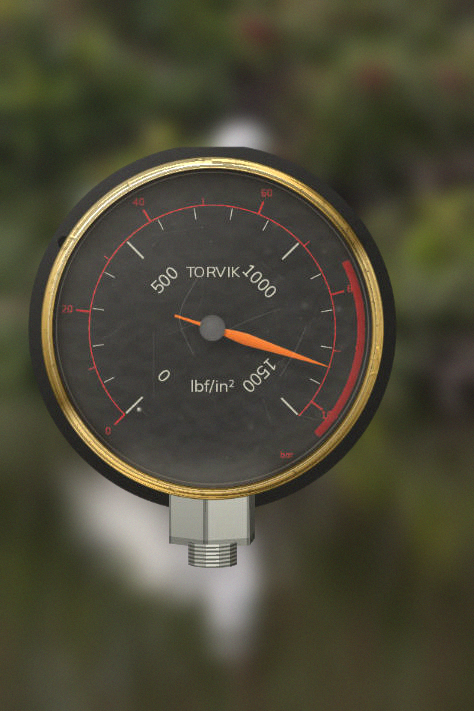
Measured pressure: 1350 psi
